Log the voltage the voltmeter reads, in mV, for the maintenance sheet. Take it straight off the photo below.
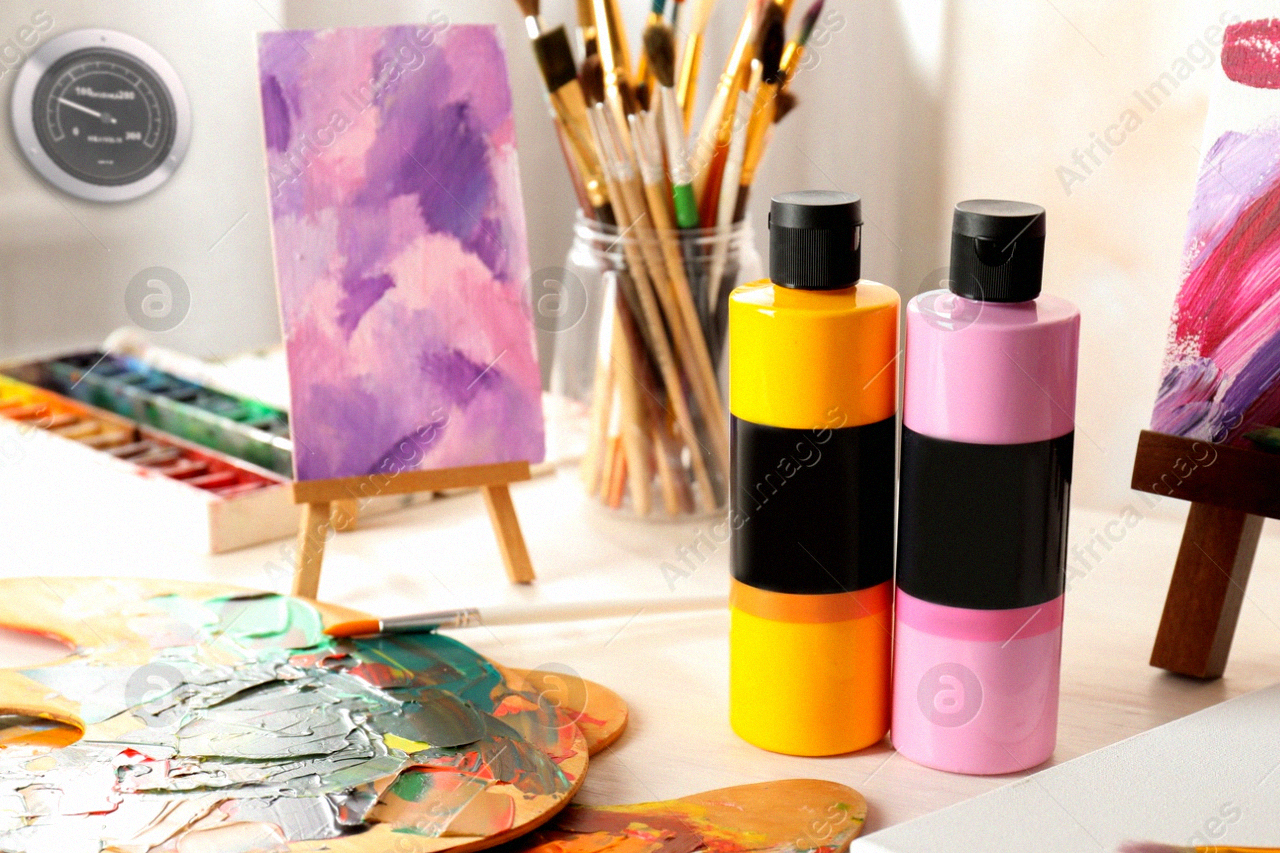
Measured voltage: 60 mV
